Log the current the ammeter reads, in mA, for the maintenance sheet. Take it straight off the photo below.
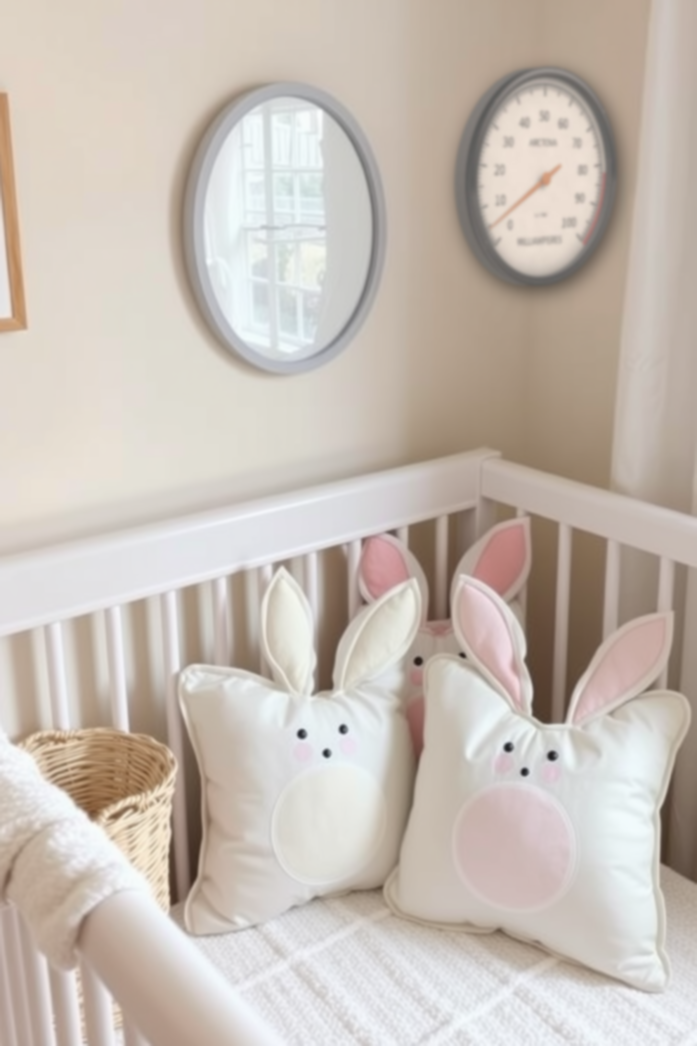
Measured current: 5 mA
